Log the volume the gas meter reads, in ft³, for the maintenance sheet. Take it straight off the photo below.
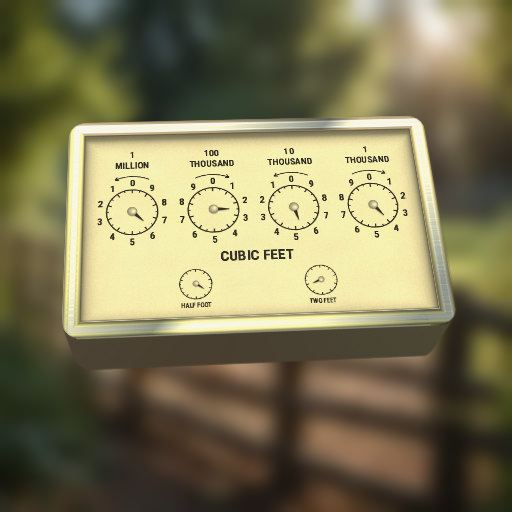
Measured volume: 625400 ft³
